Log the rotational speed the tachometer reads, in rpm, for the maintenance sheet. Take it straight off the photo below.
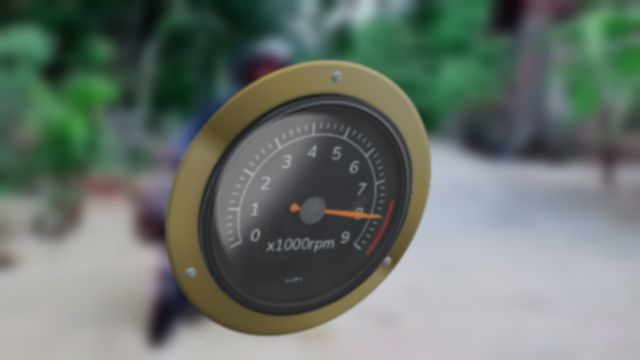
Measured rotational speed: 8000 rpm
